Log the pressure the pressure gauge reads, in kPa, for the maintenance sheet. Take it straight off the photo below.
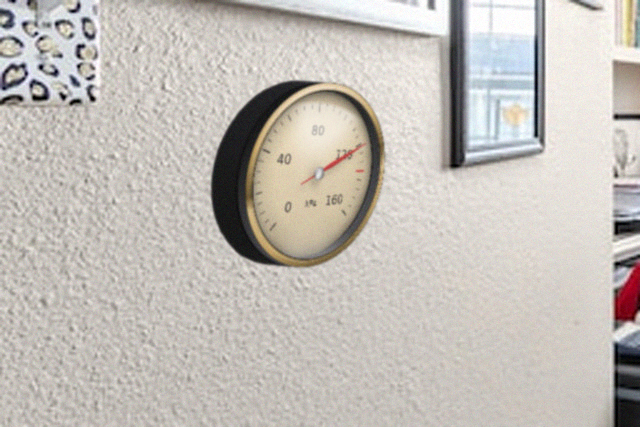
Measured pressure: 120 kPa
